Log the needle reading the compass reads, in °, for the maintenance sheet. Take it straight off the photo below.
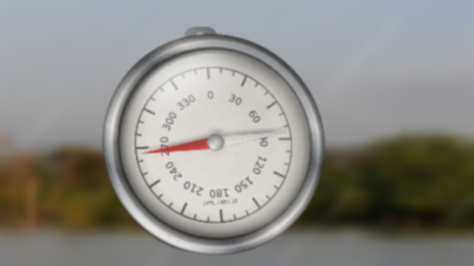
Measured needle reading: 265 °
